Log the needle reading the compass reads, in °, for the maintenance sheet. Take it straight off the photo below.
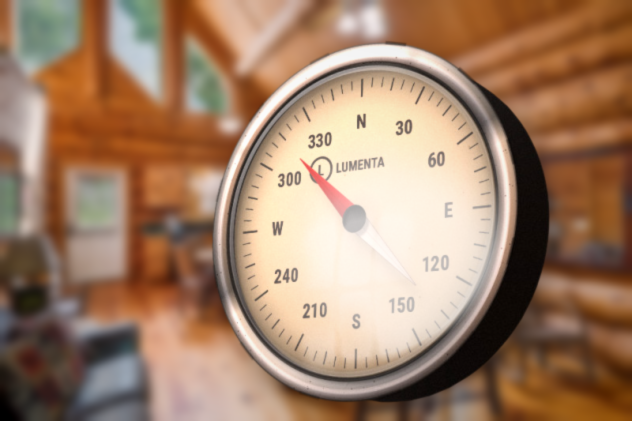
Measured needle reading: 315 °
